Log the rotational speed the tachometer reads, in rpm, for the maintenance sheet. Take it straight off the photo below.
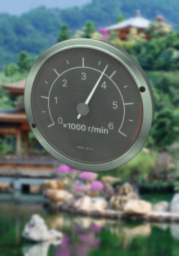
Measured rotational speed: 3750 rpm
